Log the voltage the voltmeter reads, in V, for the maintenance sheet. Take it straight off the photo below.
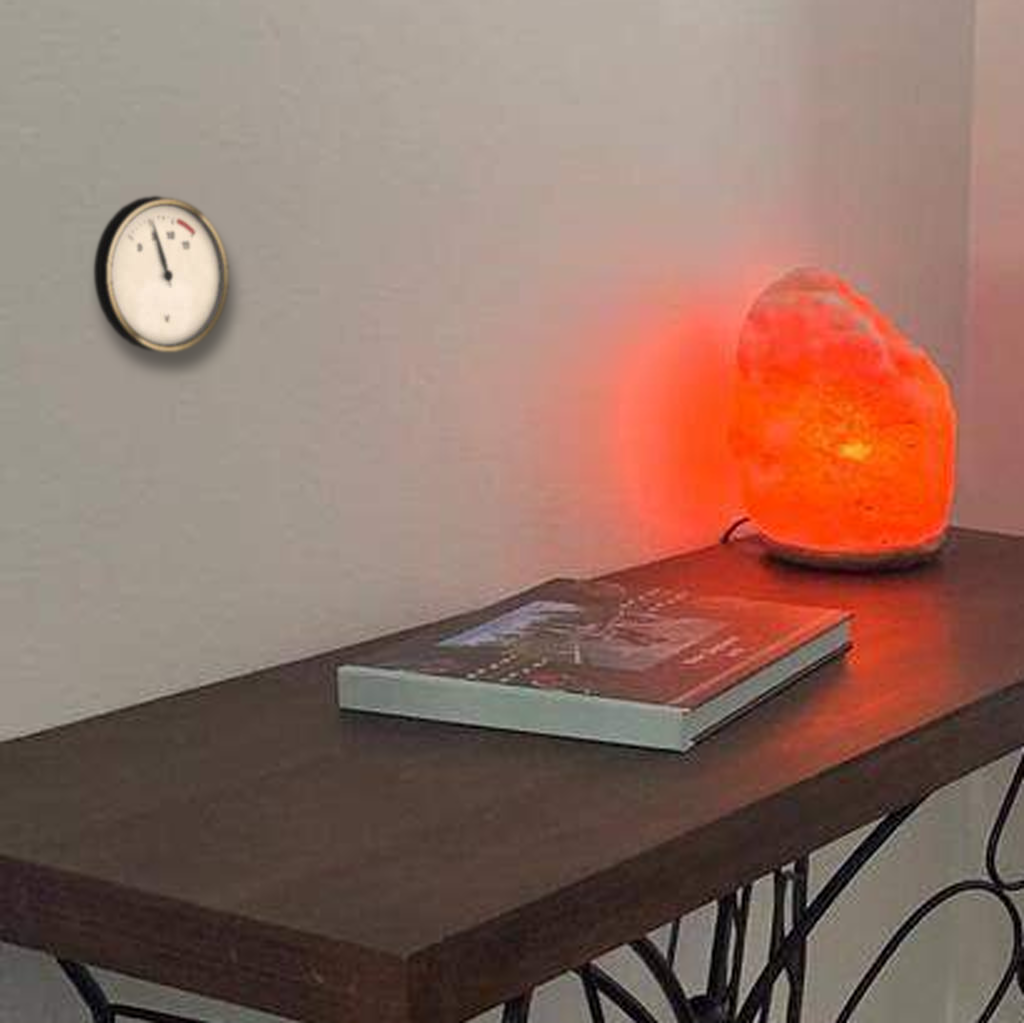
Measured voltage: 5 V
